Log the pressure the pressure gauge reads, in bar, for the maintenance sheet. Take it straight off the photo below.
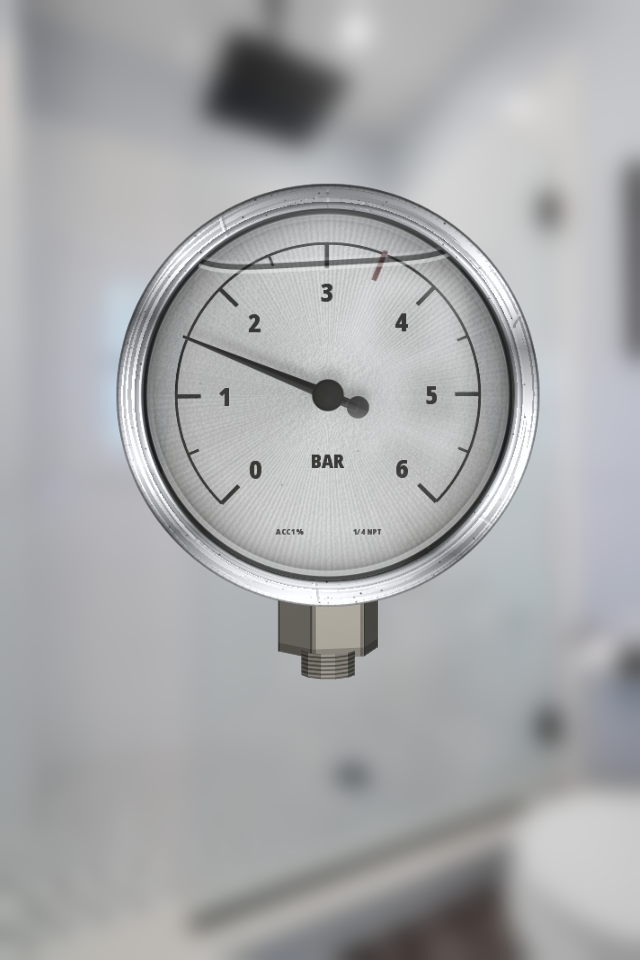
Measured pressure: 1.5 bar
